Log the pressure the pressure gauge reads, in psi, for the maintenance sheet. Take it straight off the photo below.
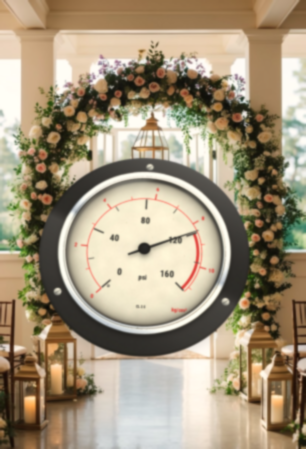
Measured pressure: 120 psi
